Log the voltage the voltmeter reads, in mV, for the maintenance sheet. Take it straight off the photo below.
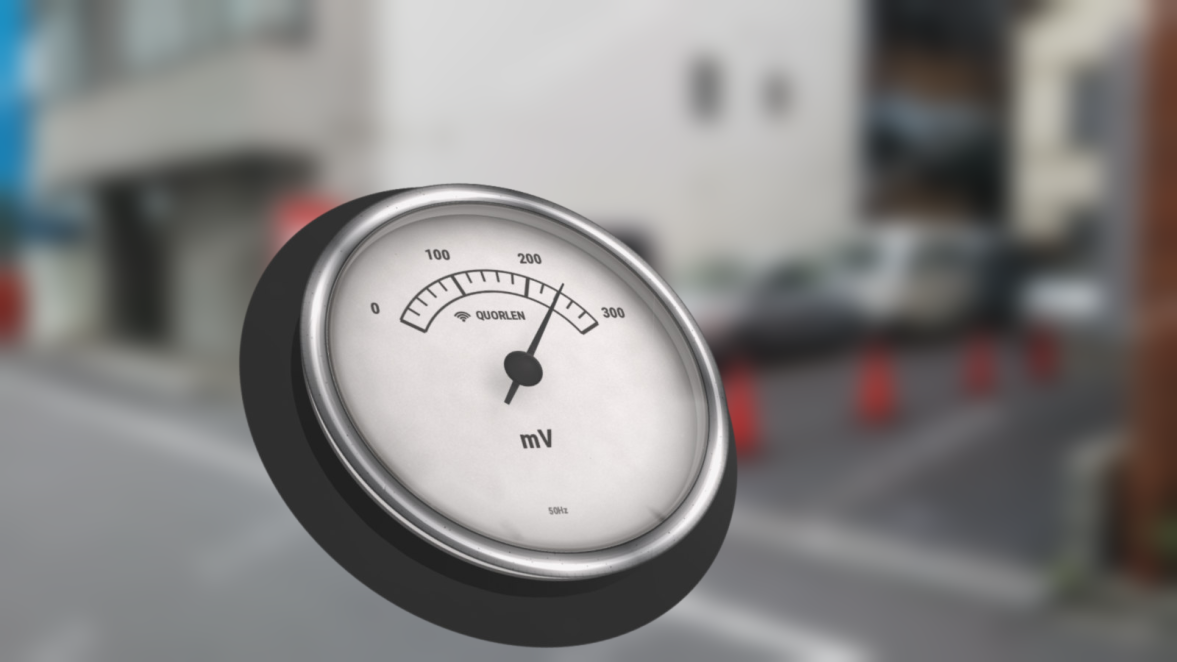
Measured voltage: 240 mV
